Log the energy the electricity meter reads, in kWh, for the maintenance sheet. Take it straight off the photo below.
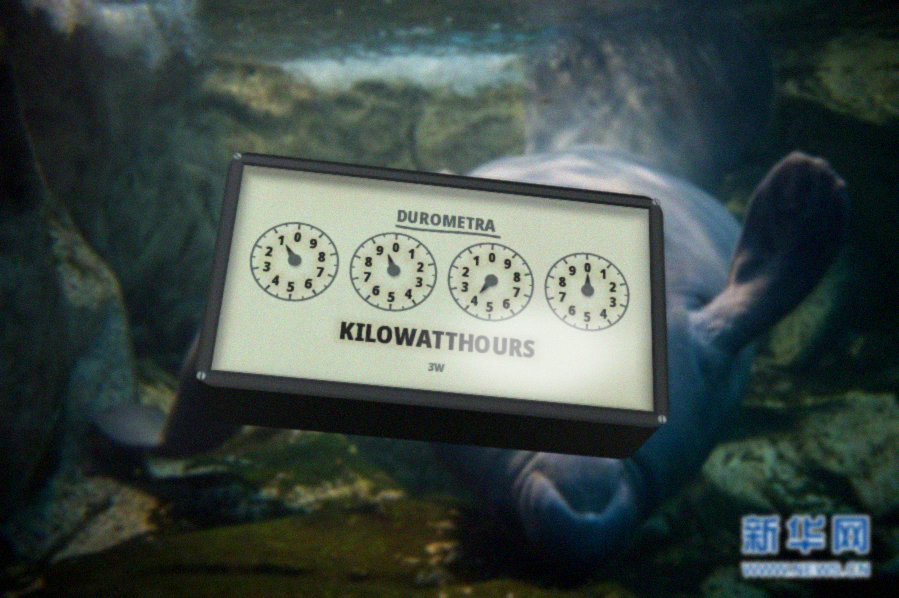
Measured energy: 940 kWh
